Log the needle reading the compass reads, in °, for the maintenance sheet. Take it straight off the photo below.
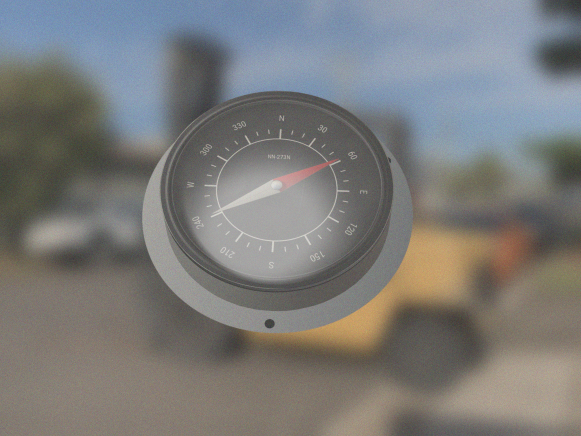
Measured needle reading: 60 °
